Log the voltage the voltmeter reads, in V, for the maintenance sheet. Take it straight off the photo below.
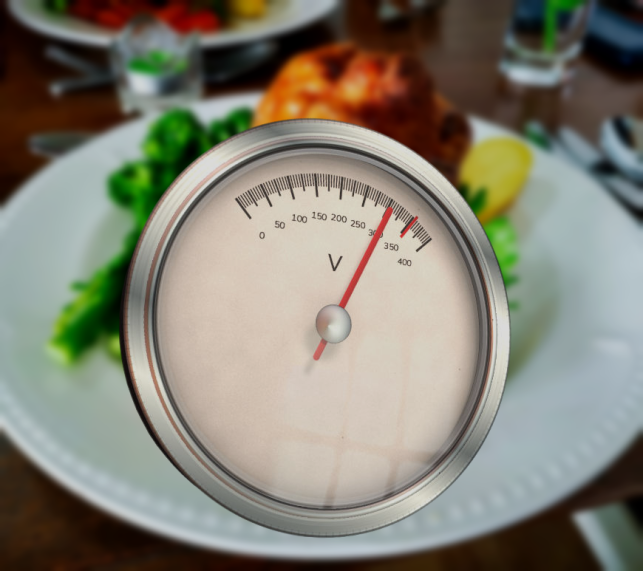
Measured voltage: 300 V
